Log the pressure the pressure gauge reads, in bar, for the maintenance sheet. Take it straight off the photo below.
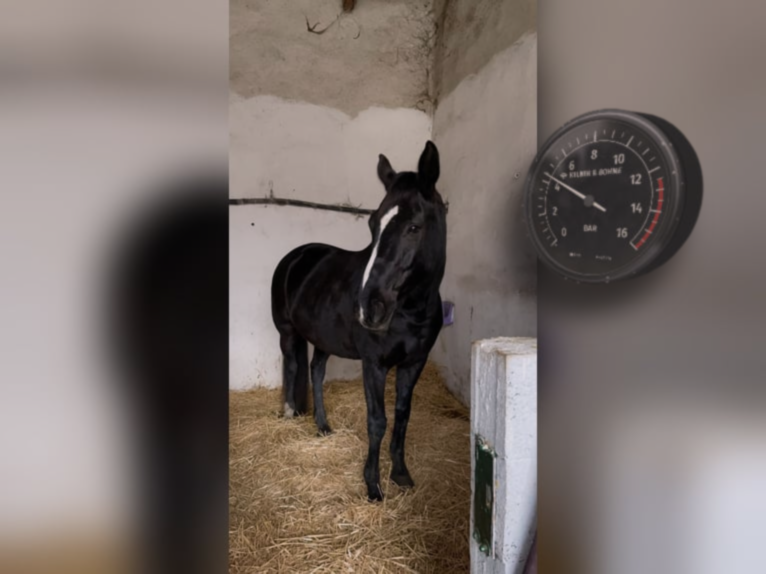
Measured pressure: 4.5 bar
